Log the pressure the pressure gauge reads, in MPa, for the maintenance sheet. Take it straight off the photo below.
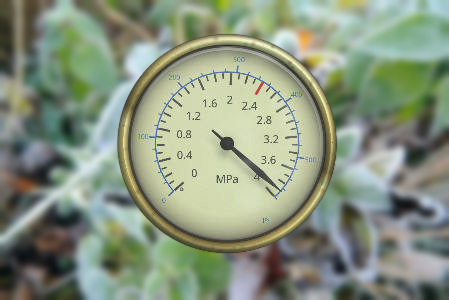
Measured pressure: 3.9 MPa
